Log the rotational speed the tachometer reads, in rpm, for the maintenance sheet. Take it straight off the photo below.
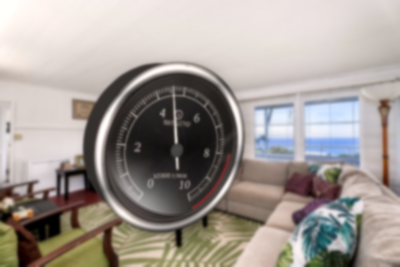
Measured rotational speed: 4500 rpm
